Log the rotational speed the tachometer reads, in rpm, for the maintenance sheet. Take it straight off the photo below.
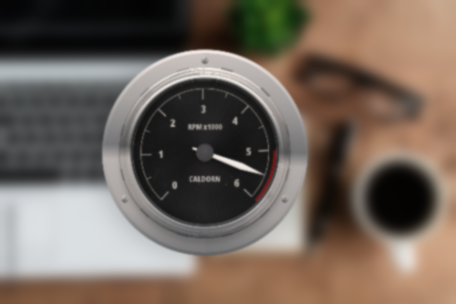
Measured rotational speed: 5500 rpm
